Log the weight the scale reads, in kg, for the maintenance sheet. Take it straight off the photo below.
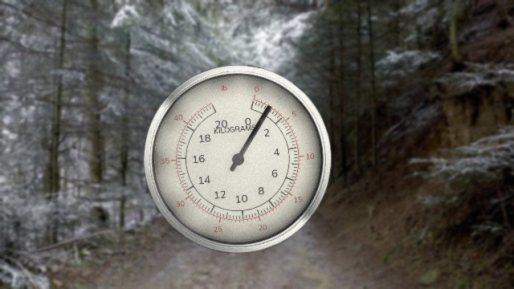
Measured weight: 1 kg
